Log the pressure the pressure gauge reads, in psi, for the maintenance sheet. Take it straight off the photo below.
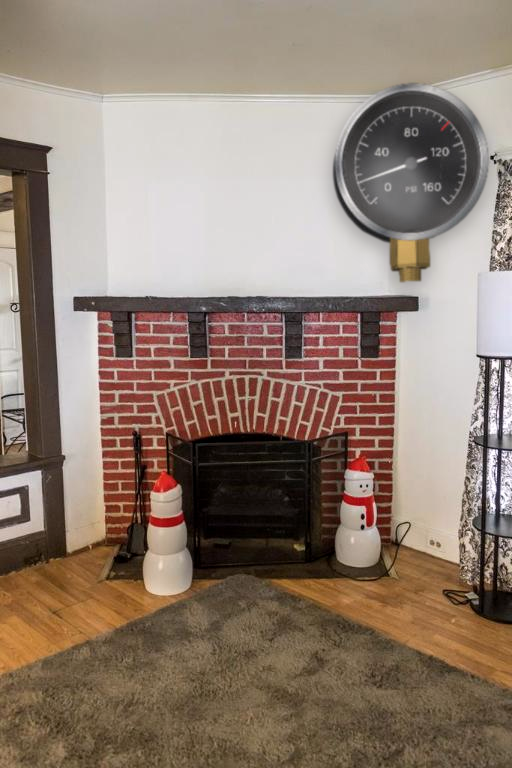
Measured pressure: 15 psi
